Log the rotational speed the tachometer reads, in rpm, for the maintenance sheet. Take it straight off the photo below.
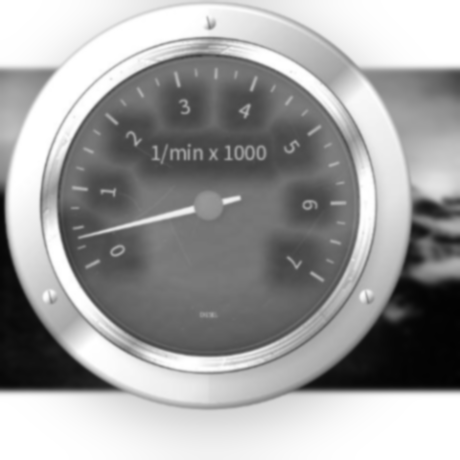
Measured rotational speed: 375 rpm
